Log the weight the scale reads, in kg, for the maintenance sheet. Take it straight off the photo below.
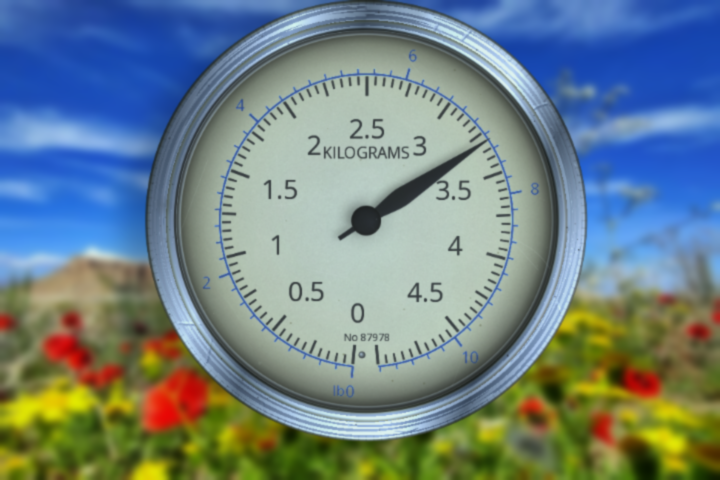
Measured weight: 3.3 kg
